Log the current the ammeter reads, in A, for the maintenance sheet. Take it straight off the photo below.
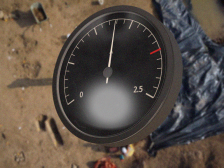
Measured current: 1.3 A
